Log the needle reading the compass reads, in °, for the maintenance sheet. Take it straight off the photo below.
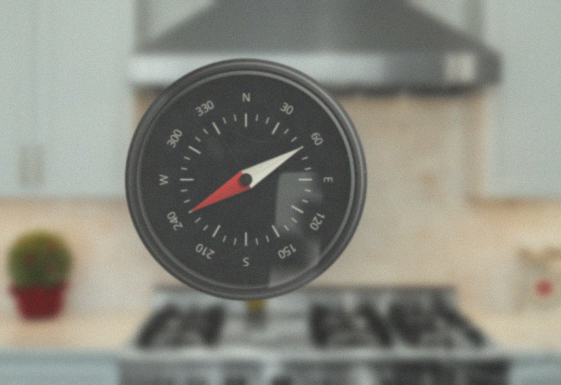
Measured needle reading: 240 °
